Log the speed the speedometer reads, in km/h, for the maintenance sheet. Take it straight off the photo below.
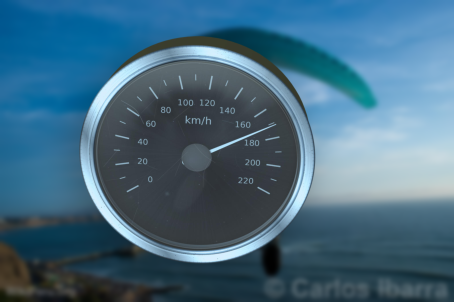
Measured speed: 170 km/h
